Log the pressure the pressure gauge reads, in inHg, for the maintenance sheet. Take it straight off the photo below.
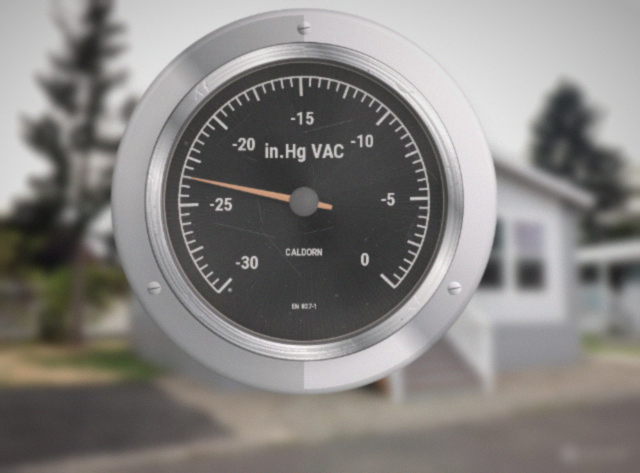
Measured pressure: -23.5 inHg
